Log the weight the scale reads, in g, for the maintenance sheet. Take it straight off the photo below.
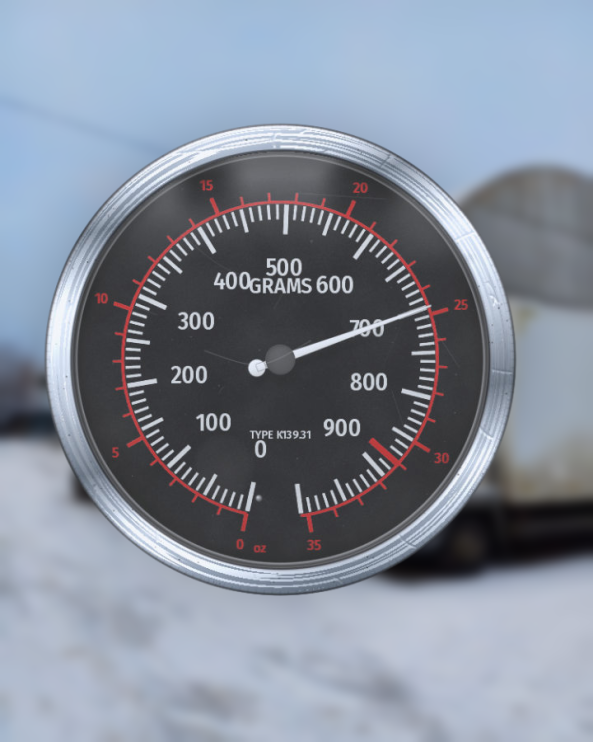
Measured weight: 700 g
